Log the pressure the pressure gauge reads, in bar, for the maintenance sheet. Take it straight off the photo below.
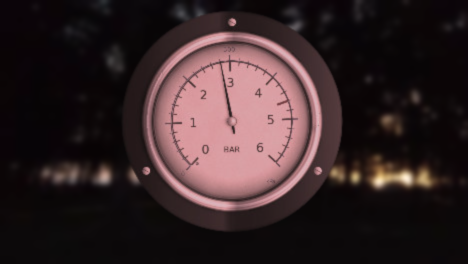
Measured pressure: 2.8 bar
